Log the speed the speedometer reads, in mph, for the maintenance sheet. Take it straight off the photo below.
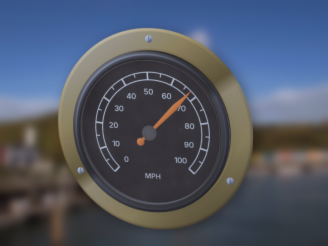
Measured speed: 67.5 mph
